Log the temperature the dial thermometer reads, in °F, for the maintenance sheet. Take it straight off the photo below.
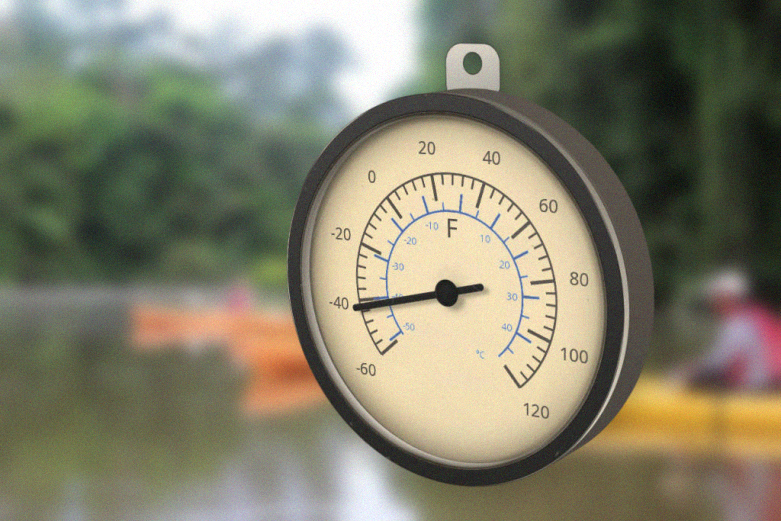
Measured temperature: -42 °F
